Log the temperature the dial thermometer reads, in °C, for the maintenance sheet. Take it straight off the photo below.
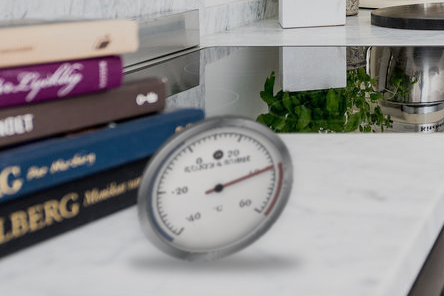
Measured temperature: 40 °C
